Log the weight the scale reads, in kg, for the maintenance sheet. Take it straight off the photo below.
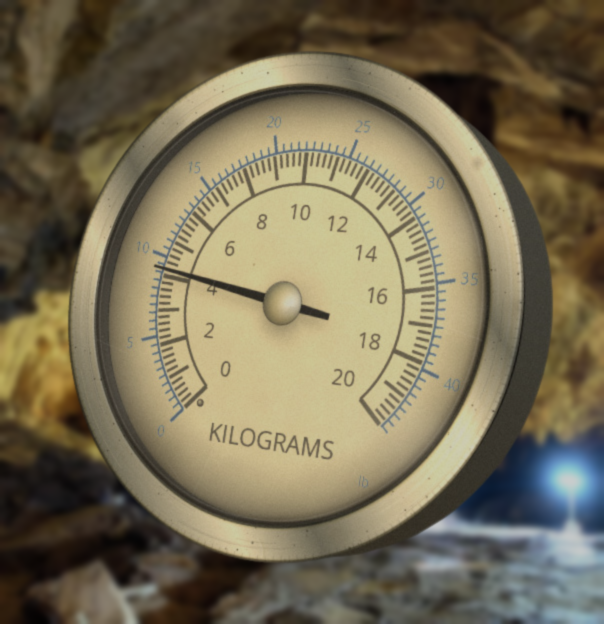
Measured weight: 4.2 kg
